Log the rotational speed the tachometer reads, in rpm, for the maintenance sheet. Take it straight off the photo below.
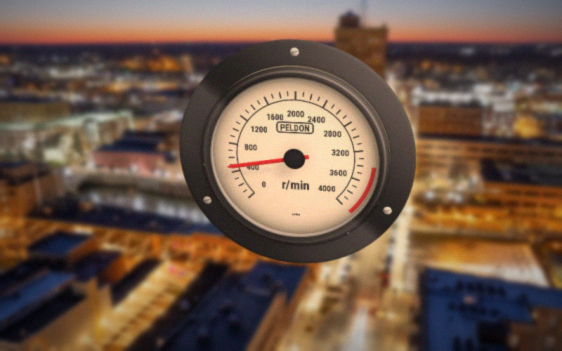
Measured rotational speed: 500 rpm
